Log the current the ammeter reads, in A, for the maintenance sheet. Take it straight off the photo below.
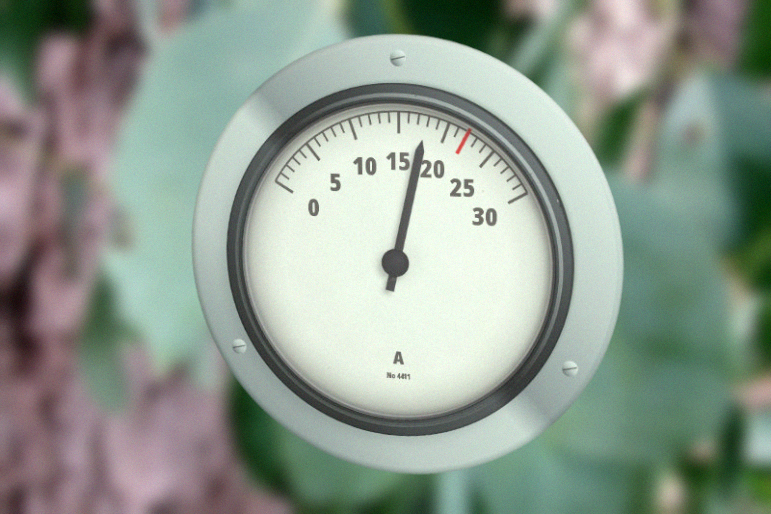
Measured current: 18 A
